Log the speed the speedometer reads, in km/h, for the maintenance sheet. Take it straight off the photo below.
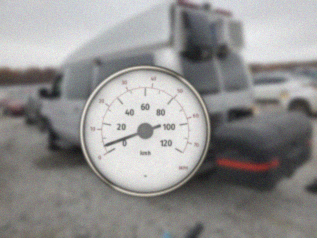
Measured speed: 5 km/h
